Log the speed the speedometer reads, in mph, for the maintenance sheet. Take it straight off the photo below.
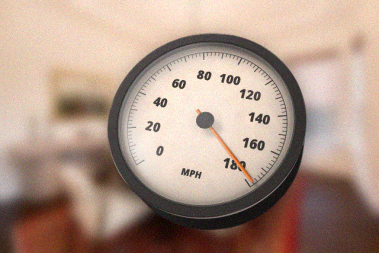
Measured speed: 178 mph
